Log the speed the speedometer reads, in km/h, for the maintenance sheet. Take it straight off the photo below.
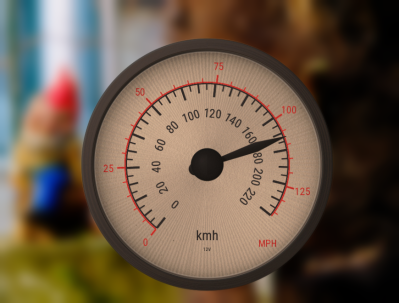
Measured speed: 172.5 km/h
